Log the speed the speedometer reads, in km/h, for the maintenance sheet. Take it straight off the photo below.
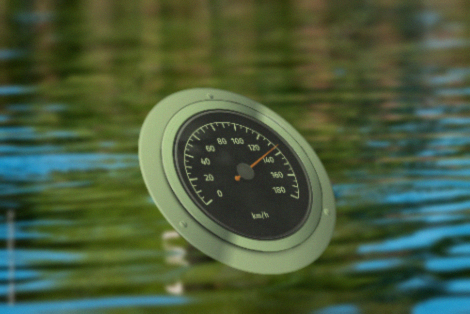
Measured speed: 135 km/h
